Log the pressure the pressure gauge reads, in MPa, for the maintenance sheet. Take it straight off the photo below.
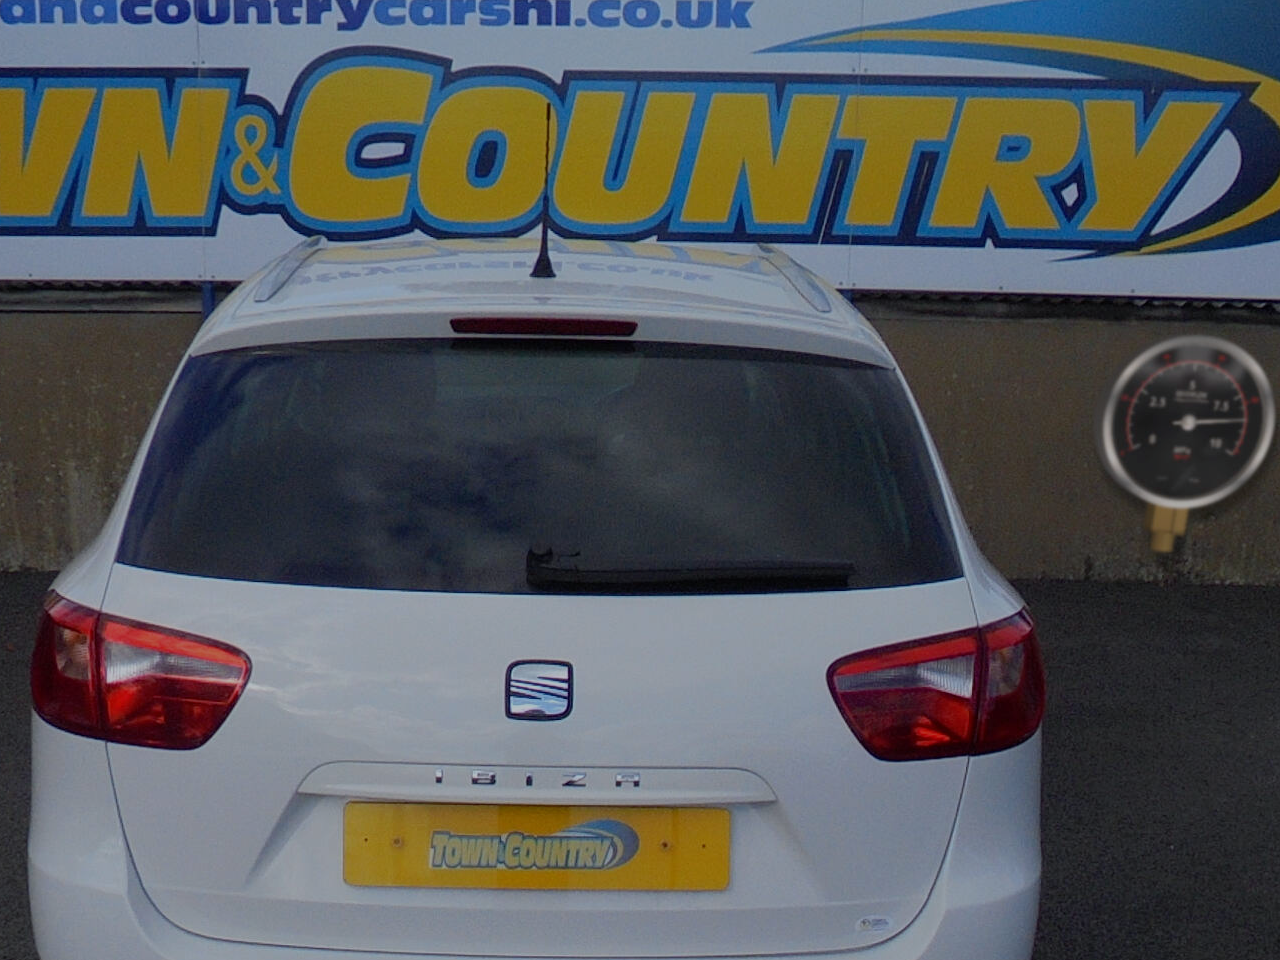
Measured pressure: 8.5 MPa
